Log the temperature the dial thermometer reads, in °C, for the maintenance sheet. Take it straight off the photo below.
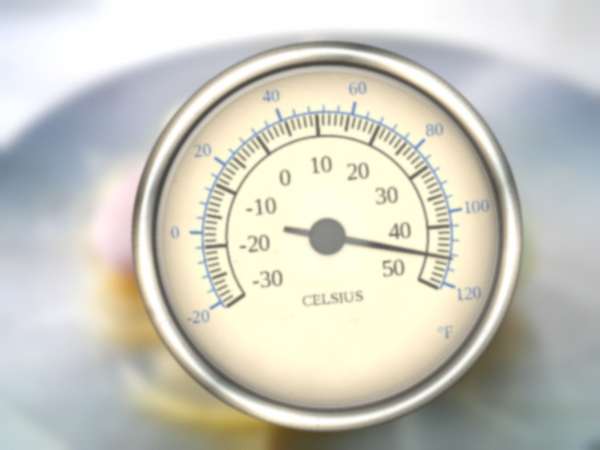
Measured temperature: 45 °C
